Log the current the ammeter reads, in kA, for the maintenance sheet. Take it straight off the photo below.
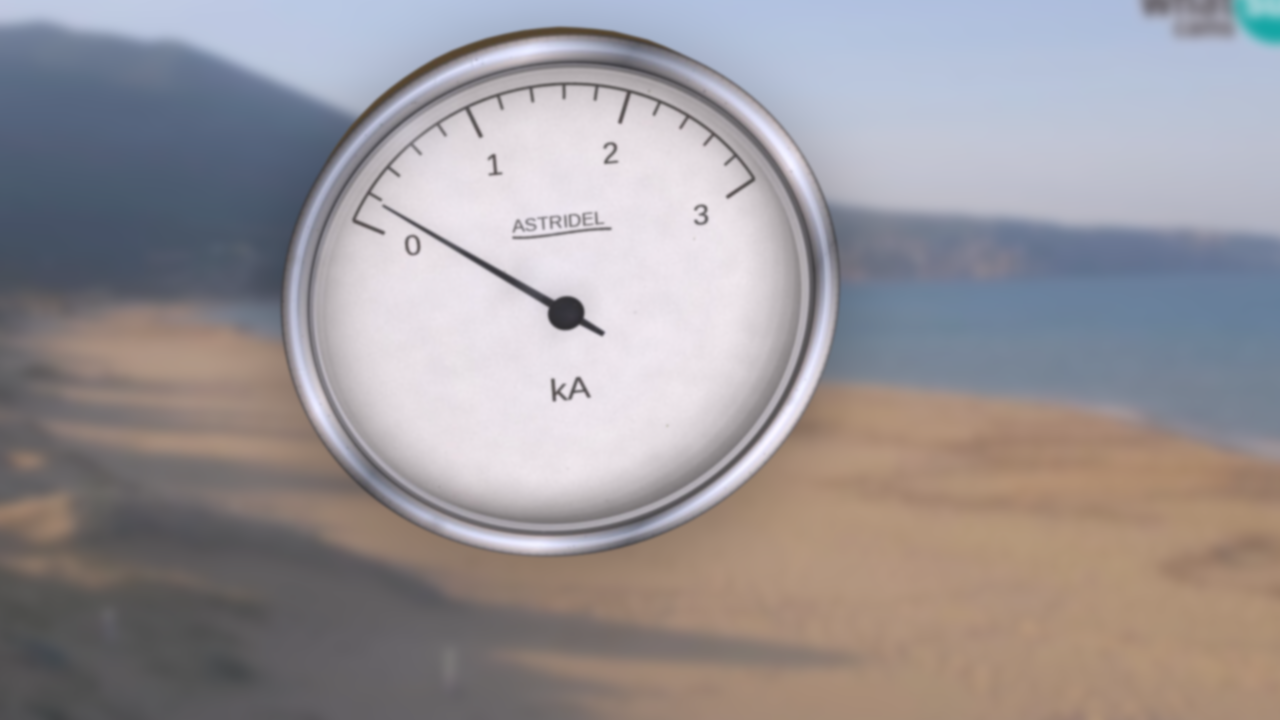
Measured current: 0.2 kA
